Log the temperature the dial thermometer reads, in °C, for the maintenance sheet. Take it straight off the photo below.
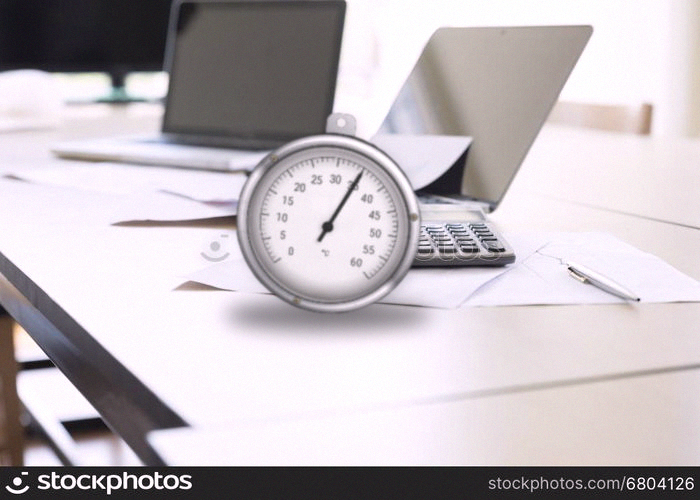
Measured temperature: 35 °C
